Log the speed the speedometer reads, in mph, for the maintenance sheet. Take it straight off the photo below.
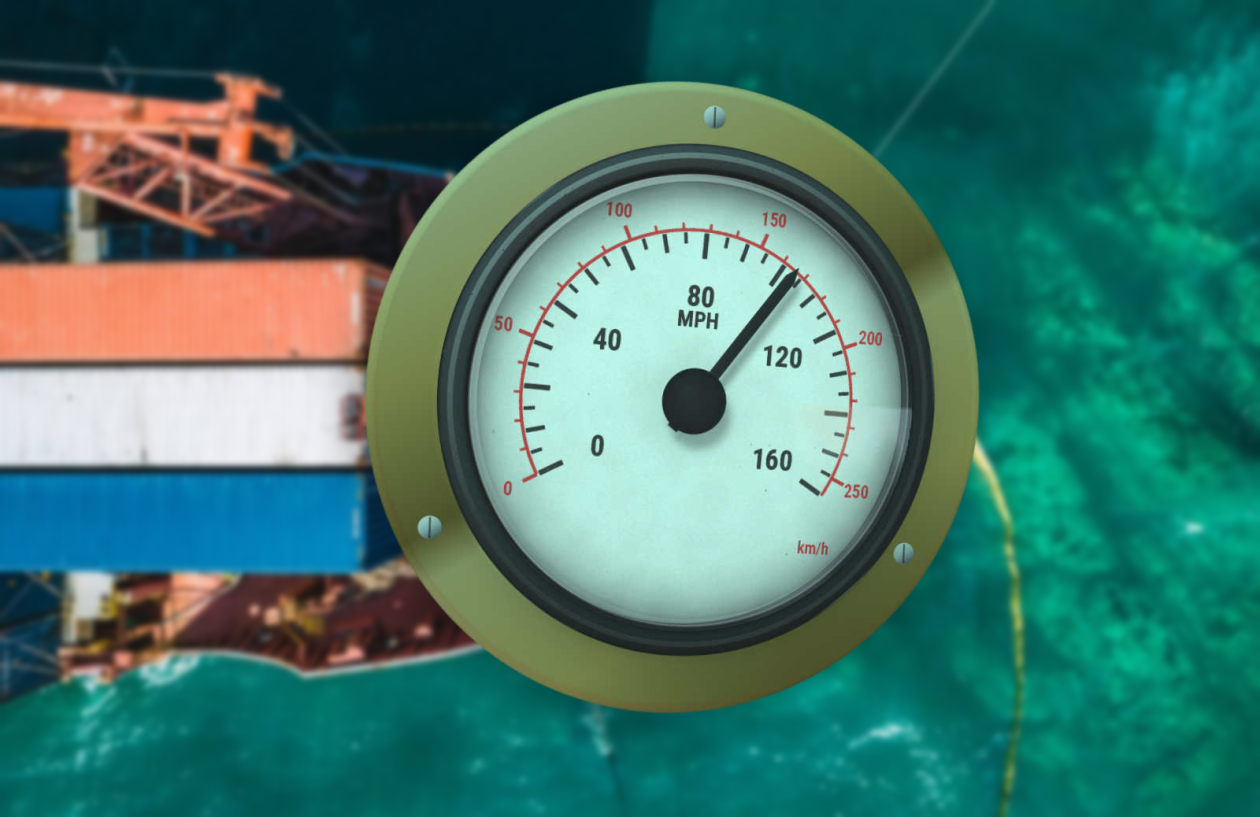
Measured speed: 102.5 mph
